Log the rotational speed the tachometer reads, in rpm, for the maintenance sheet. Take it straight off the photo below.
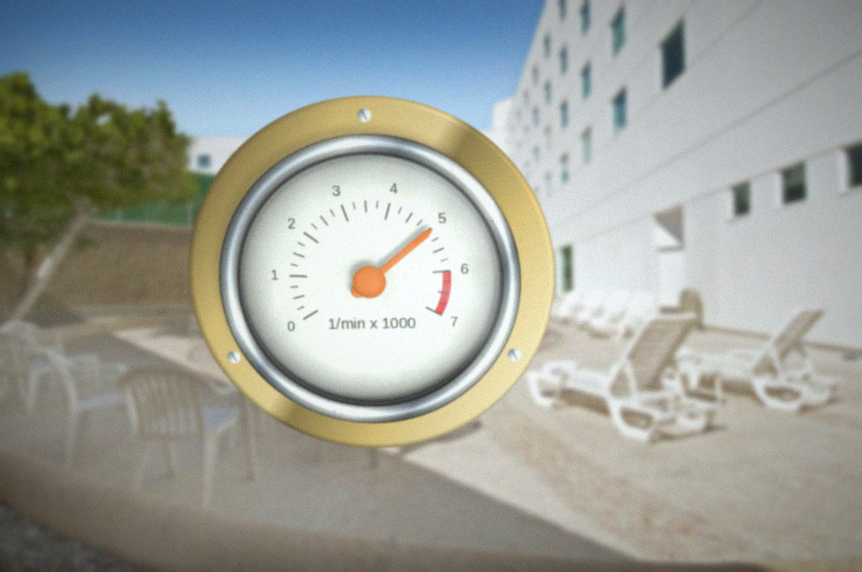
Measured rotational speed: 5000 rpm
